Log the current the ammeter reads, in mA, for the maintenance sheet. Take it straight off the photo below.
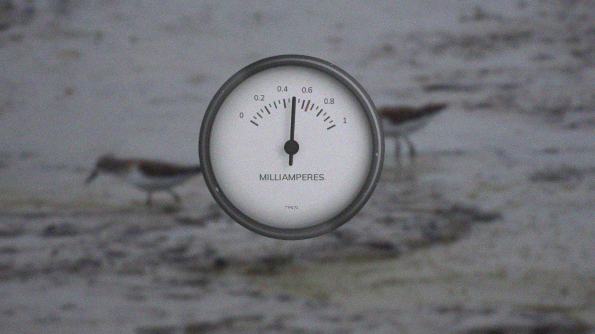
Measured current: 0.5 mA
